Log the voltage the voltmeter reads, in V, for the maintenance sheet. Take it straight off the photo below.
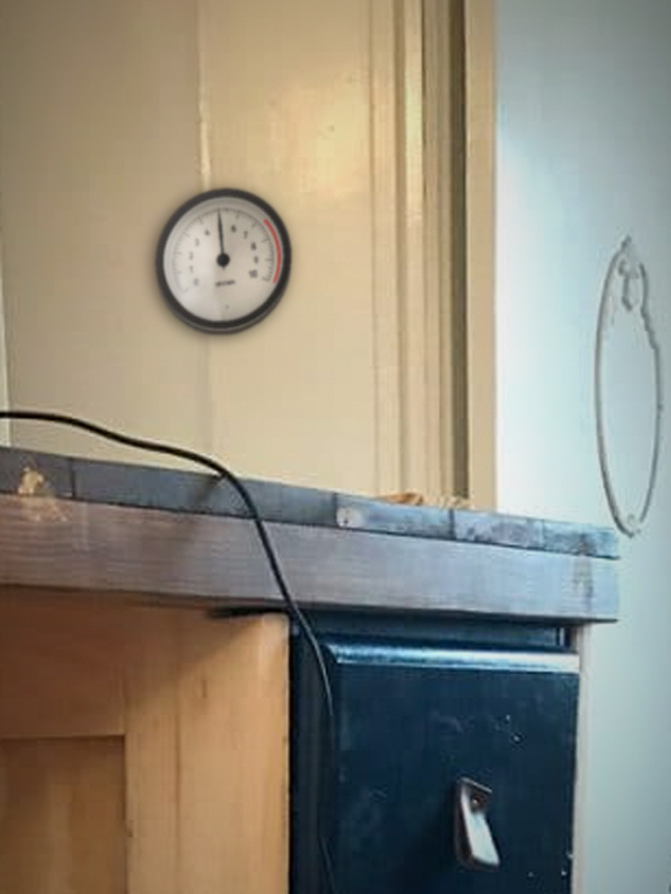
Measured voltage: 5 V
